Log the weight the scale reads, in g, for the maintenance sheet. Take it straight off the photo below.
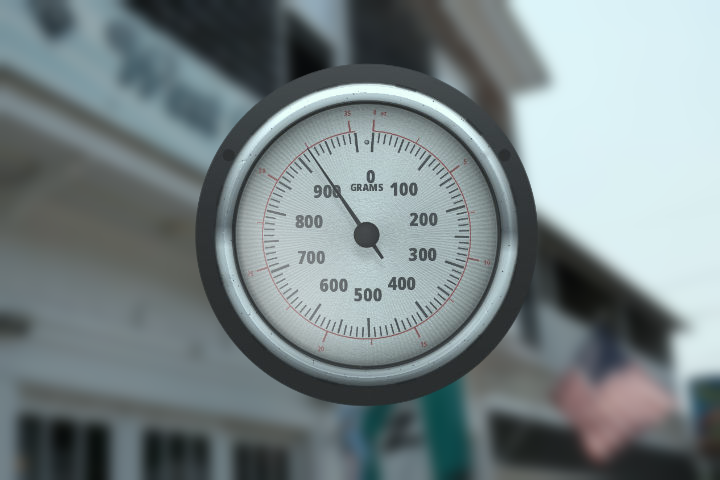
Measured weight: 920 g
